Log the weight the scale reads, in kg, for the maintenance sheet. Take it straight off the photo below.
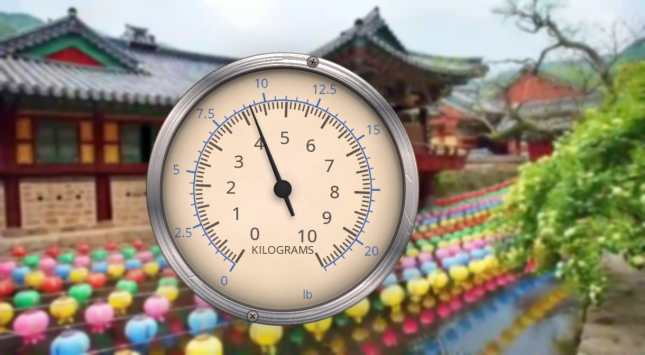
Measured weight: 4.2 kg
